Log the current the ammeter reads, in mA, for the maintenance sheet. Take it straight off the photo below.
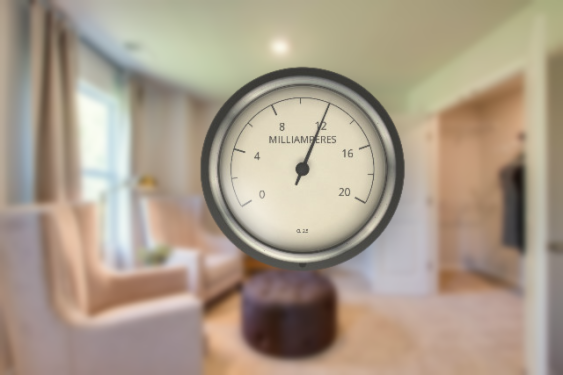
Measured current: 12 mA
